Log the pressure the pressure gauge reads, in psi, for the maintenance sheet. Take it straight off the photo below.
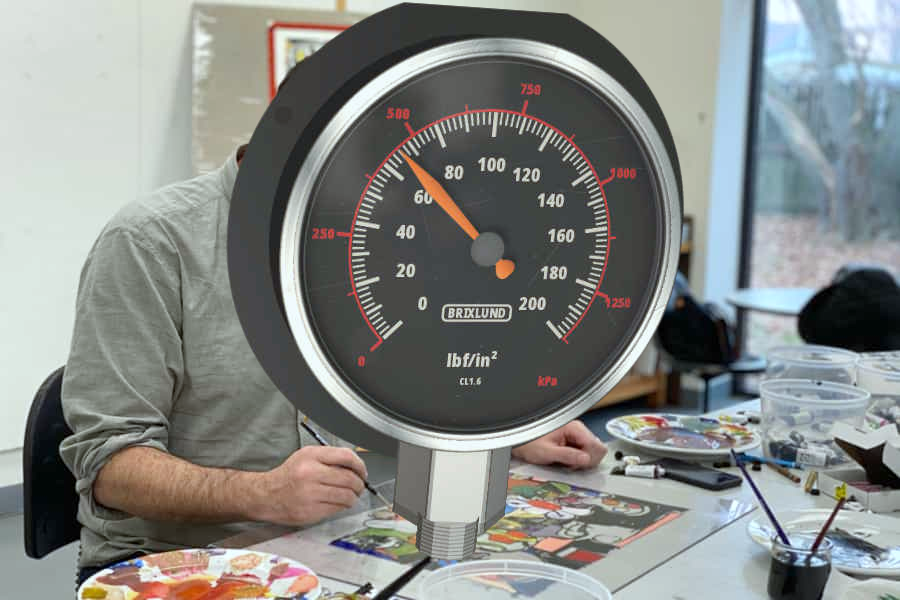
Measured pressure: 66 psi
